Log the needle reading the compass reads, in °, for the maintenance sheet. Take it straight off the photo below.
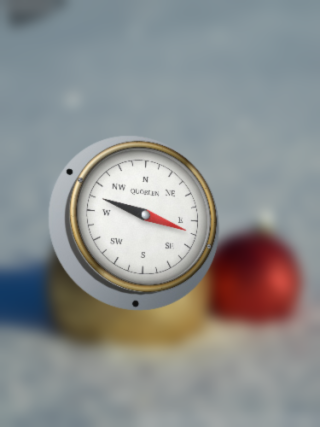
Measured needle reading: 105 °
